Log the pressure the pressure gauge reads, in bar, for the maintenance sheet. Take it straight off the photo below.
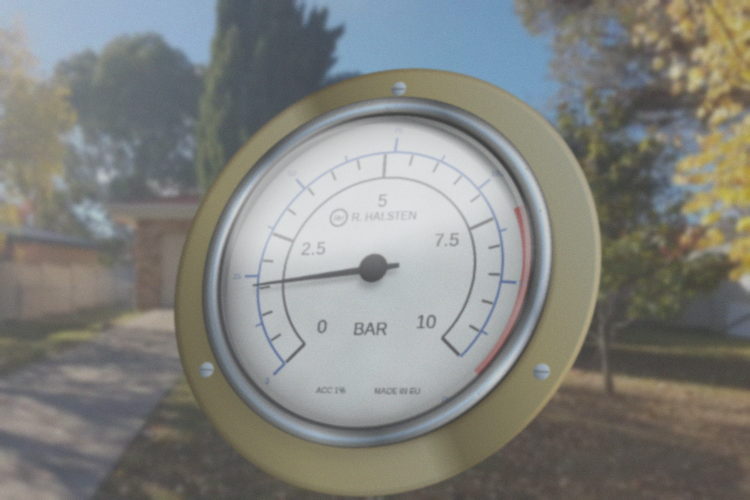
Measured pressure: 1.5 bar
